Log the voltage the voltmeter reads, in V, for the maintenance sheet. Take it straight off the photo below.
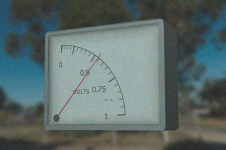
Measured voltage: 0.55 V
